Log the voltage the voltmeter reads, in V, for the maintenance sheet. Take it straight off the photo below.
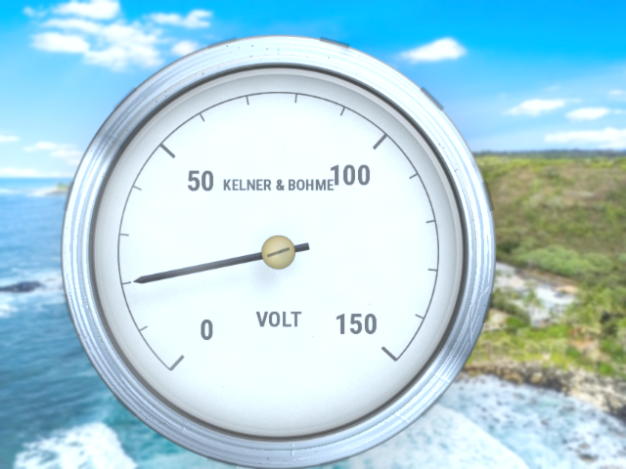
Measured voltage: 20 V
